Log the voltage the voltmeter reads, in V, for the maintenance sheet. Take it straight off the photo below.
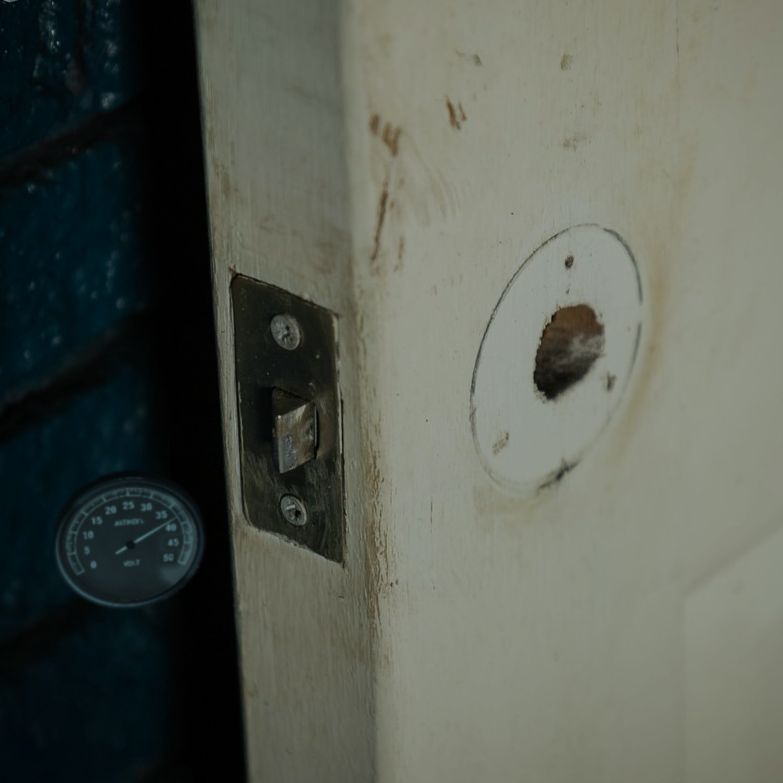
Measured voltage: 37.5 V
